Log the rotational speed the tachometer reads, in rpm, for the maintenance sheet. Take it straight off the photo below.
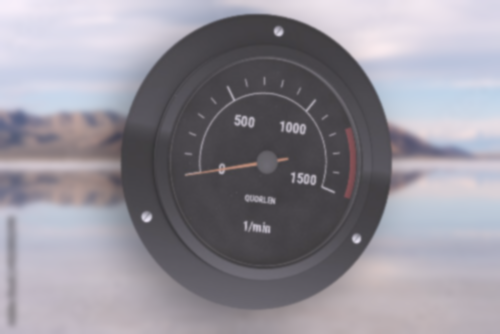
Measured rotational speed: 0 rpm
